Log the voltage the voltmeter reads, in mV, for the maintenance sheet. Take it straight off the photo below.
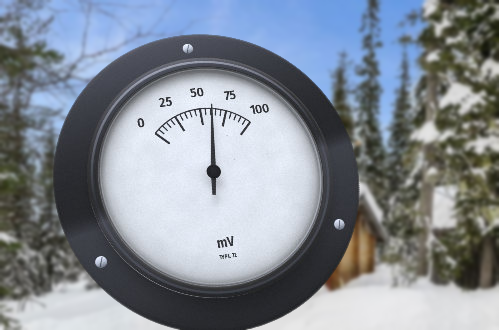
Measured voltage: 60 mV
